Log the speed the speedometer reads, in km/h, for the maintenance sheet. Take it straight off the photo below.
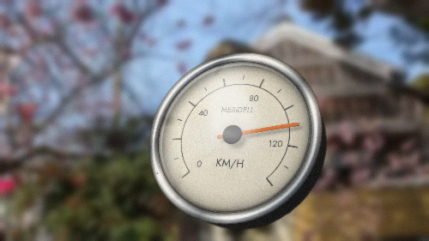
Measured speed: 110 km/h
